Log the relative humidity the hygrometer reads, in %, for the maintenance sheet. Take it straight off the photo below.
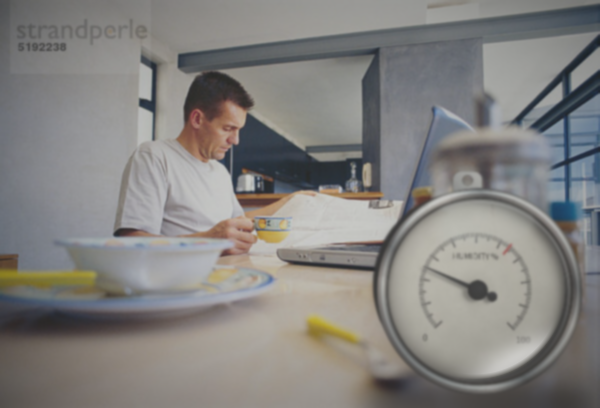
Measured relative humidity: 25 %
